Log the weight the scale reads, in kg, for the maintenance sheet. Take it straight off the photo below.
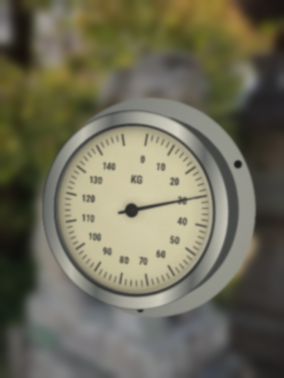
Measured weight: 30 kg
